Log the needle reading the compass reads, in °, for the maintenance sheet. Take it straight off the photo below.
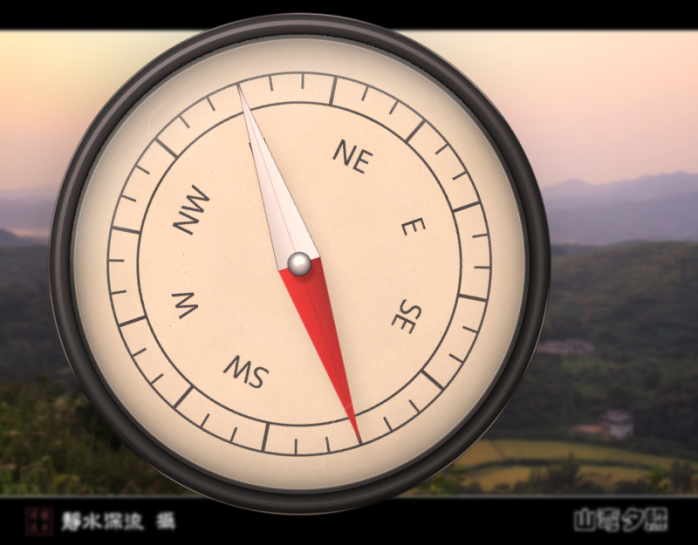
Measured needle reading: 180 °
